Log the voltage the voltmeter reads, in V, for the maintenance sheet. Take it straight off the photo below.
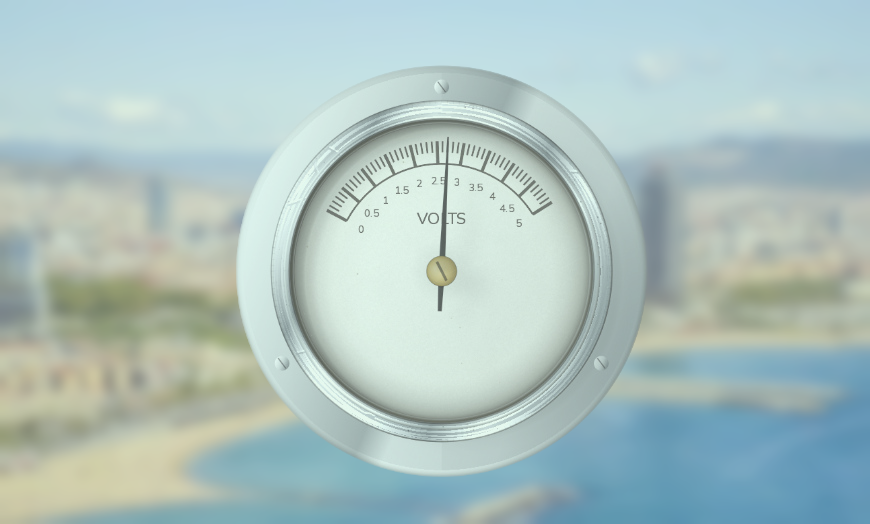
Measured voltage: 2.7 V
